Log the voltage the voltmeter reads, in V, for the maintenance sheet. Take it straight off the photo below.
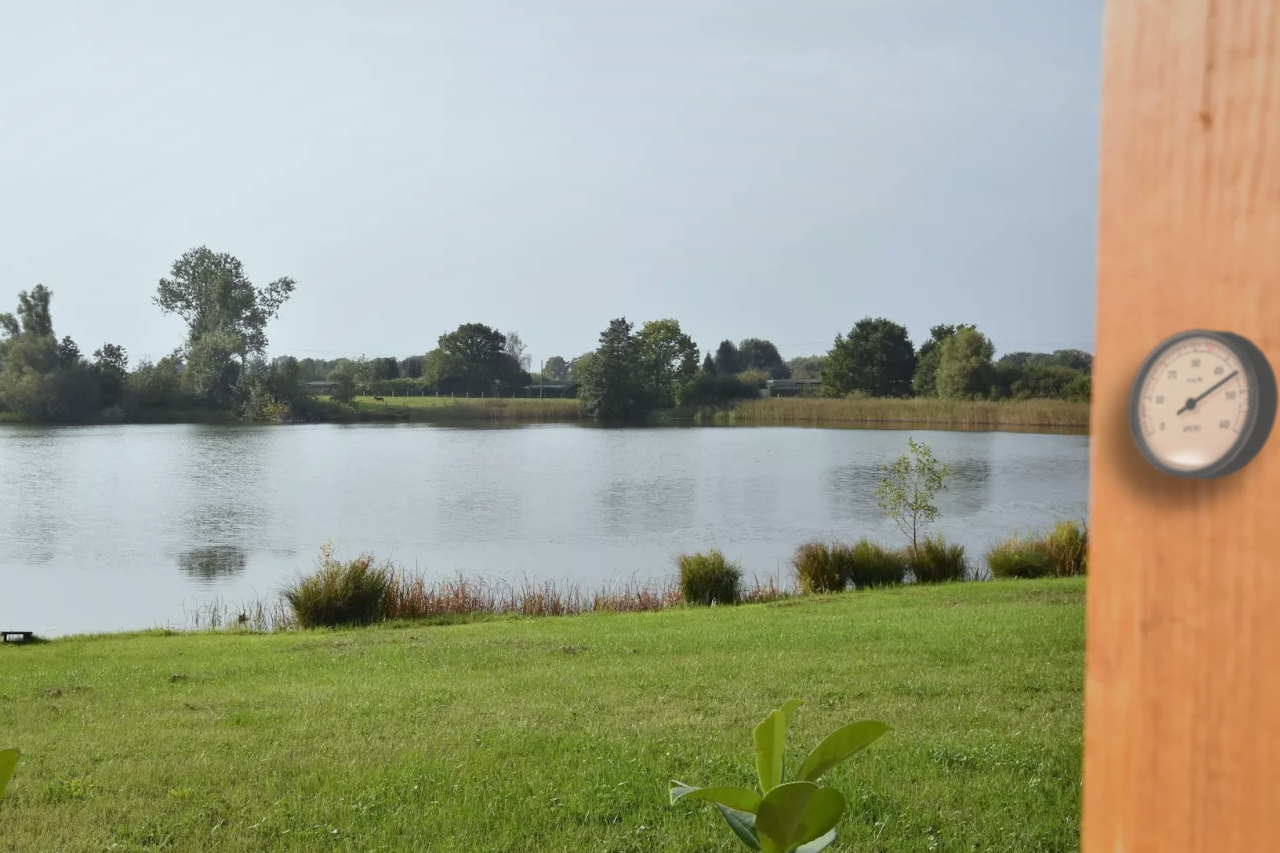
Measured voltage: 45 V
